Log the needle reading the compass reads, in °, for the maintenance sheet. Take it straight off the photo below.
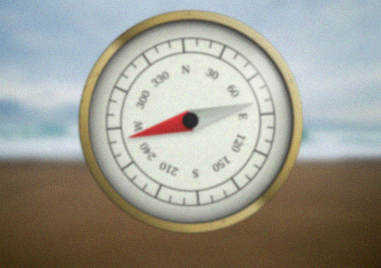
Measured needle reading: 260 °
